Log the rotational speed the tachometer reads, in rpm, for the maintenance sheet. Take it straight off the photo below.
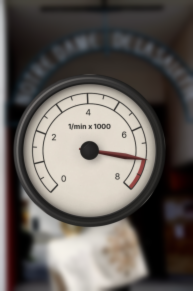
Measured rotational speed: 7000 rpm
